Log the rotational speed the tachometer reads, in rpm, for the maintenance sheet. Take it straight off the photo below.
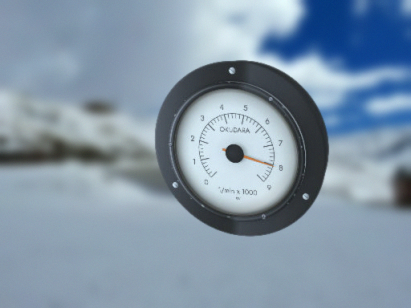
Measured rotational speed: 8000 rpm
